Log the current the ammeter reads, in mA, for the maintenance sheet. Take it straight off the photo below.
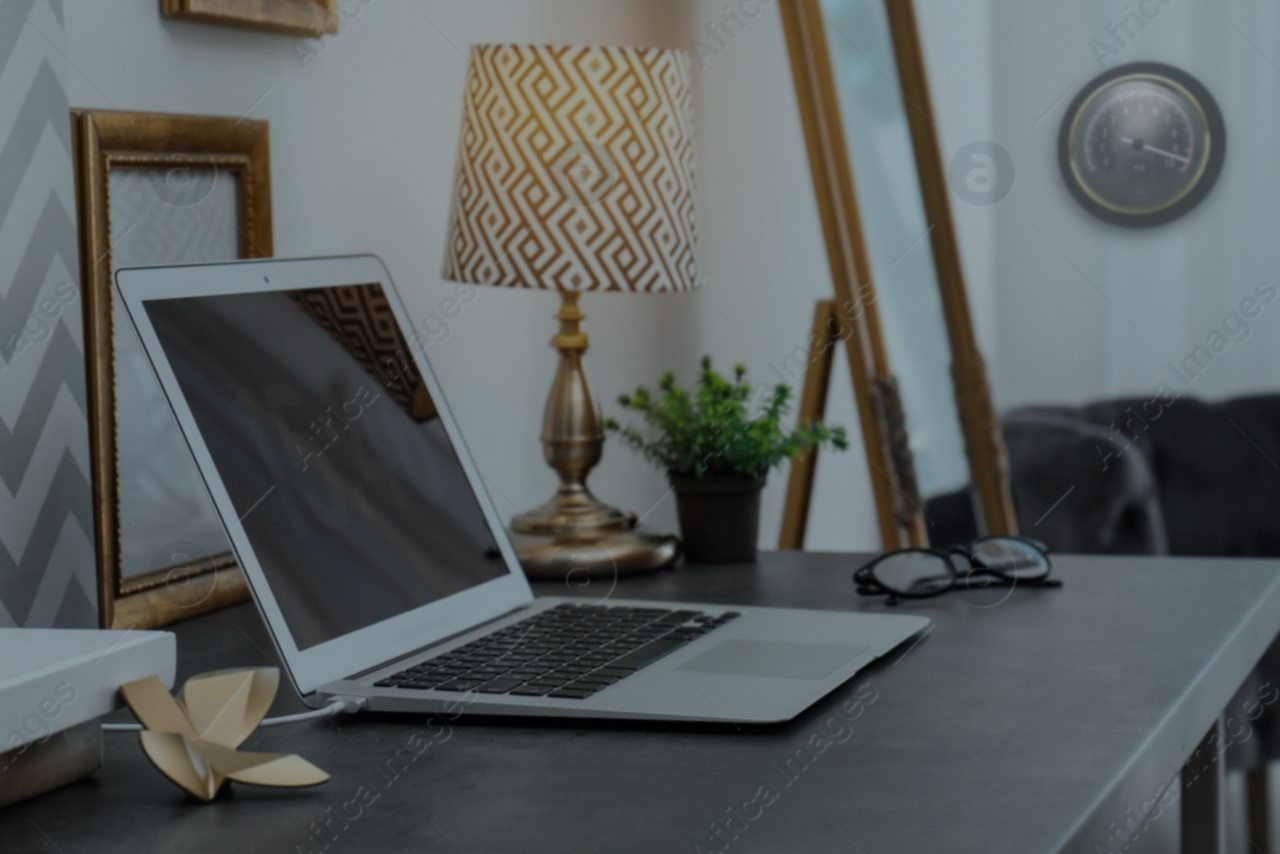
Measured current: 9.5 mA
